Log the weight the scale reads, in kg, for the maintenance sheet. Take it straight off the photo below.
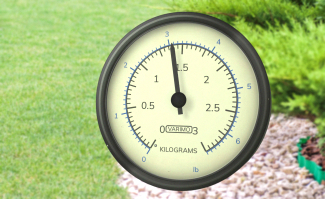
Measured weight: 1.4 kg
